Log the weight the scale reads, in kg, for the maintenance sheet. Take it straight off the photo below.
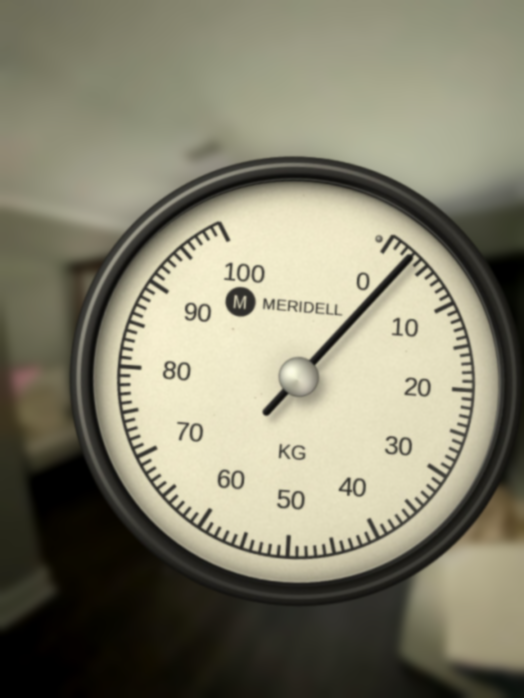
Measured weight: 3 kg
